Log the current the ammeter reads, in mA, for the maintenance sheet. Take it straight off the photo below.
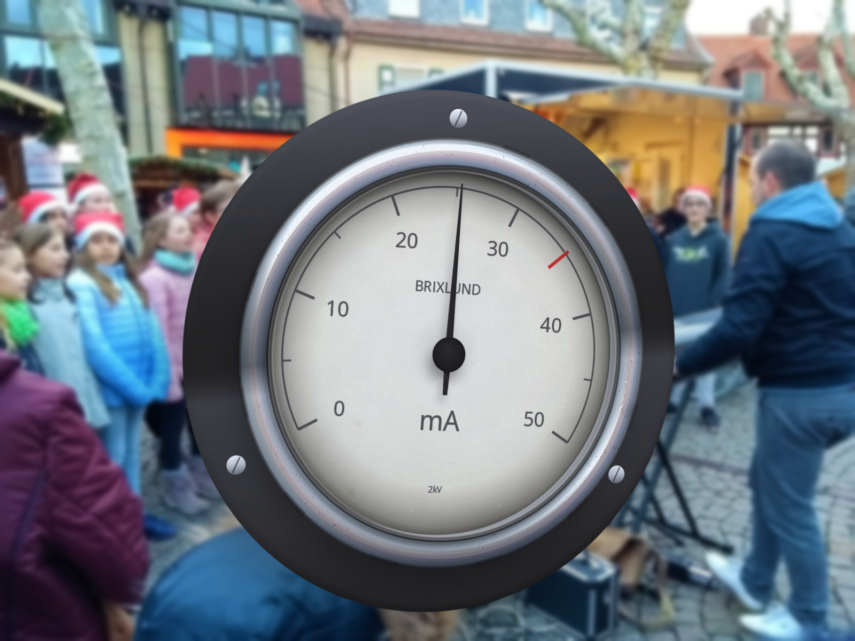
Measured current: 25 mA
